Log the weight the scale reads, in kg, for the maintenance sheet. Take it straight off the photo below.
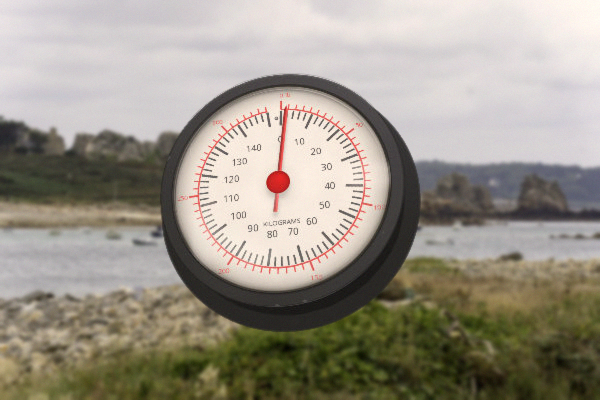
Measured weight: 2 kg
